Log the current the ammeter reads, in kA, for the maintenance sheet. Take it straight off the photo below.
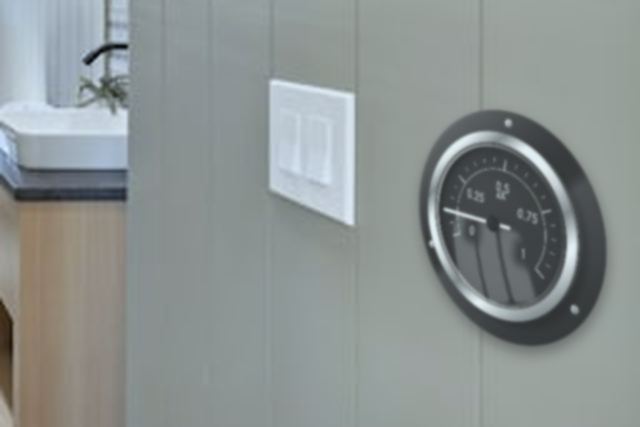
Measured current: 0.1 kA
